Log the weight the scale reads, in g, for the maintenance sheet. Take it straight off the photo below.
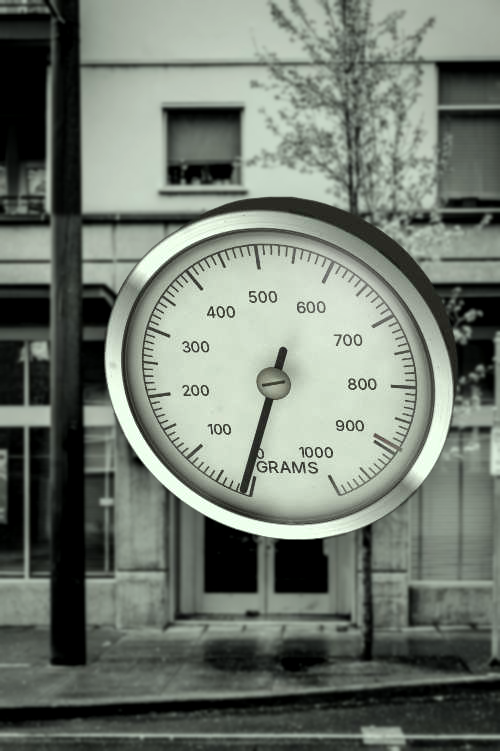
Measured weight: 10 g
